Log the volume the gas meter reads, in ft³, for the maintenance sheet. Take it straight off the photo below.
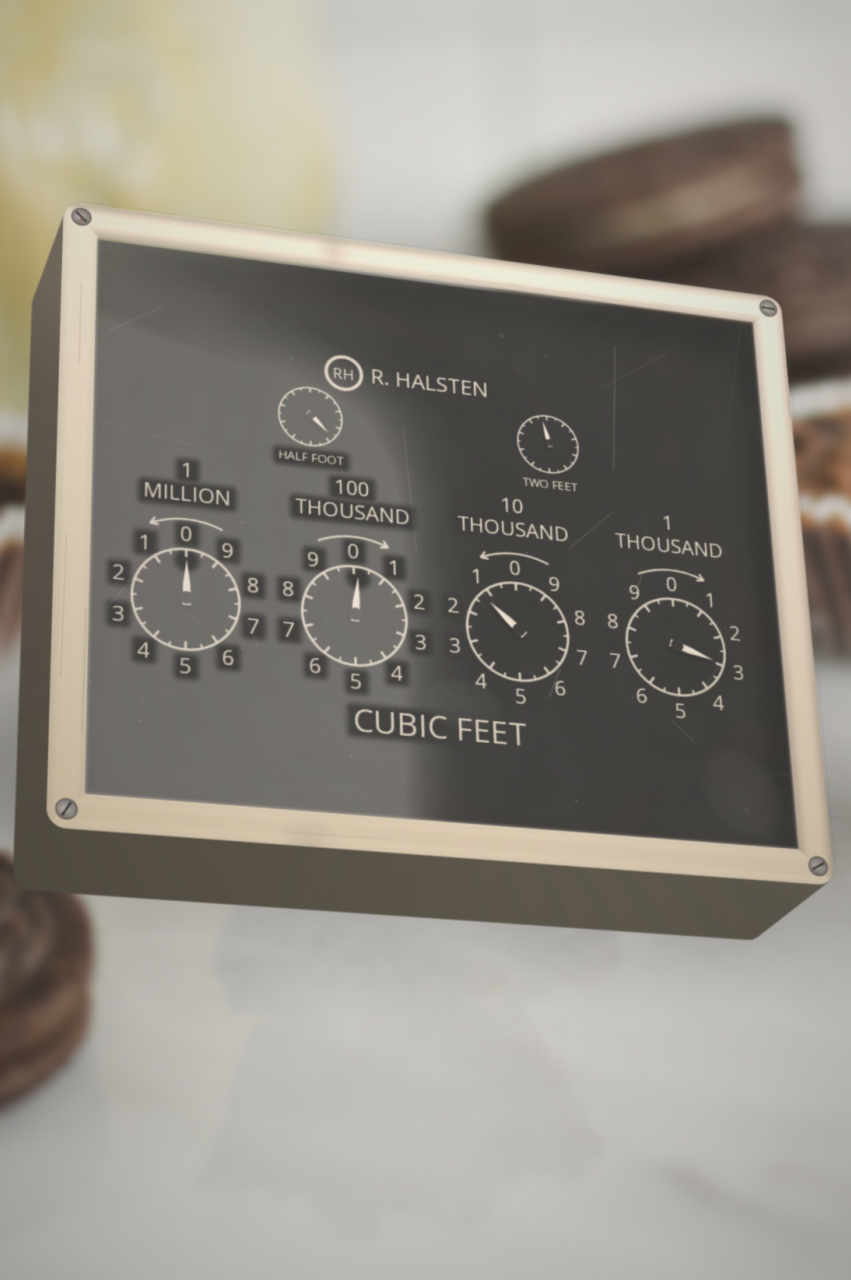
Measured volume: 1300 ft³
